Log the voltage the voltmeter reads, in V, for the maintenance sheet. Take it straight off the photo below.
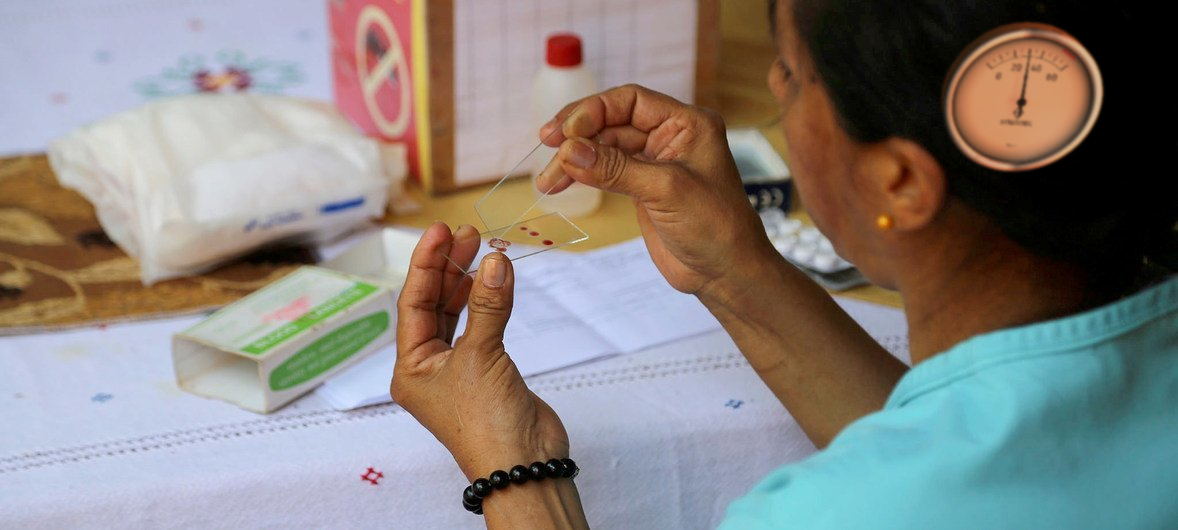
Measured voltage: 30 V
